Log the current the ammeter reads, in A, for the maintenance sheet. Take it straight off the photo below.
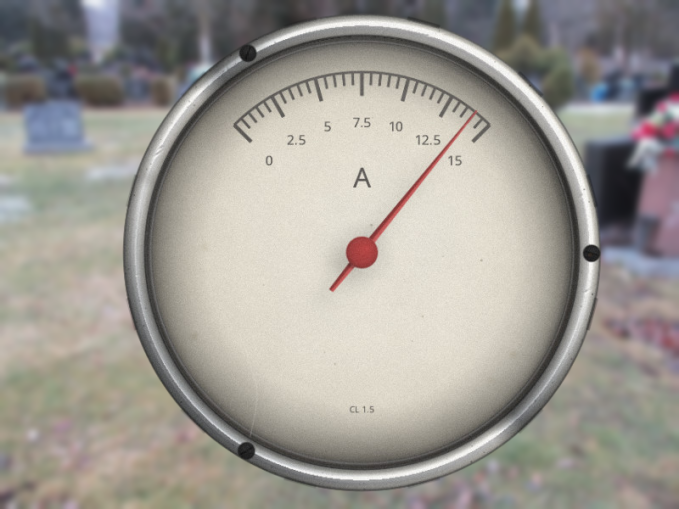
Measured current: 14 A
